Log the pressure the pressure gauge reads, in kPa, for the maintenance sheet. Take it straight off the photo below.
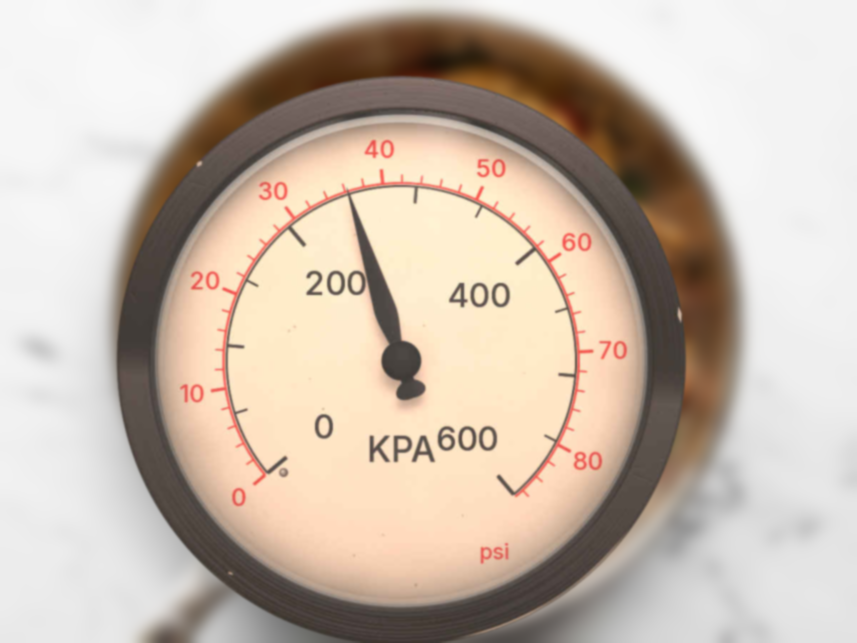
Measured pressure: 250 kPa
